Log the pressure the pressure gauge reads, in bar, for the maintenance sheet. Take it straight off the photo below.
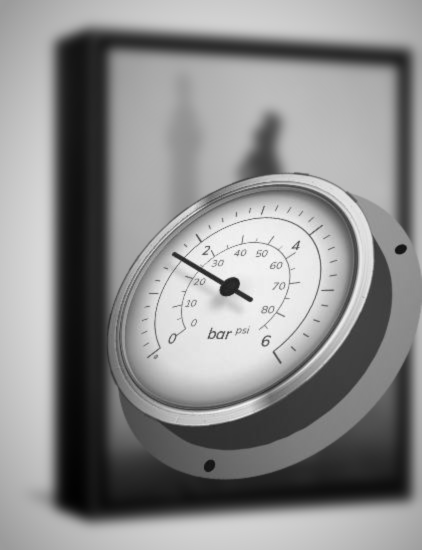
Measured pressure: 1.6 bar
